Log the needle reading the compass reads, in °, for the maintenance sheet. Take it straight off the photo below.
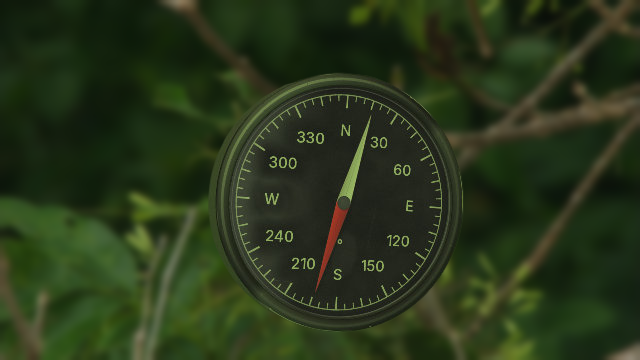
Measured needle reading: 195 °
